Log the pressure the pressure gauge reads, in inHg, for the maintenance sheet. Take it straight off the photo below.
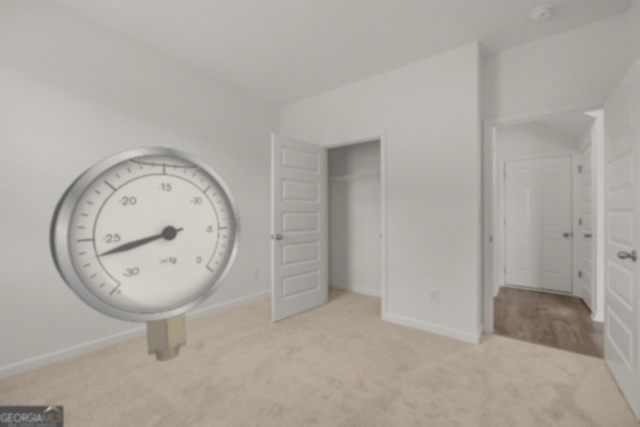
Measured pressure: -26.5 inHg
